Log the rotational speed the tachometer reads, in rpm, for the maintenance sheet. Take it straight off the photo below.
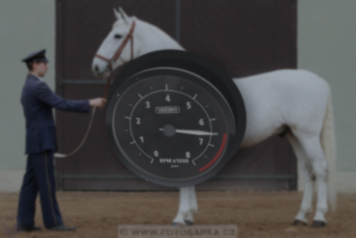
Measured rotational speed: 6500 rpm
